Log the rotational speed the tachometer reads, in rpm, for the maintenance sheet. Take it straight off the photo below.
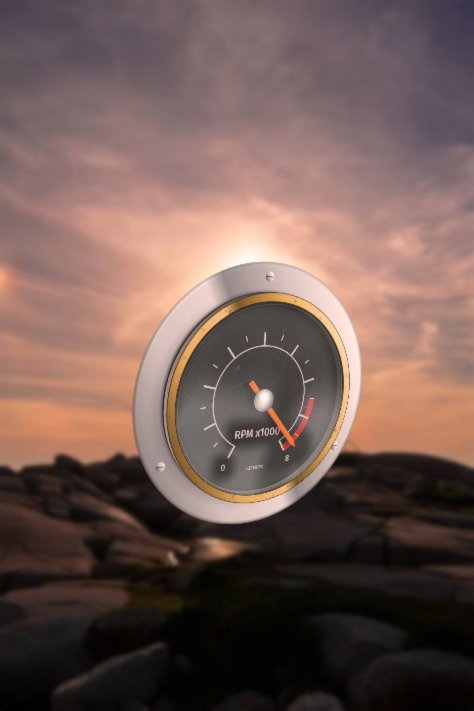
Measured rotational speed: 7750 rpm
